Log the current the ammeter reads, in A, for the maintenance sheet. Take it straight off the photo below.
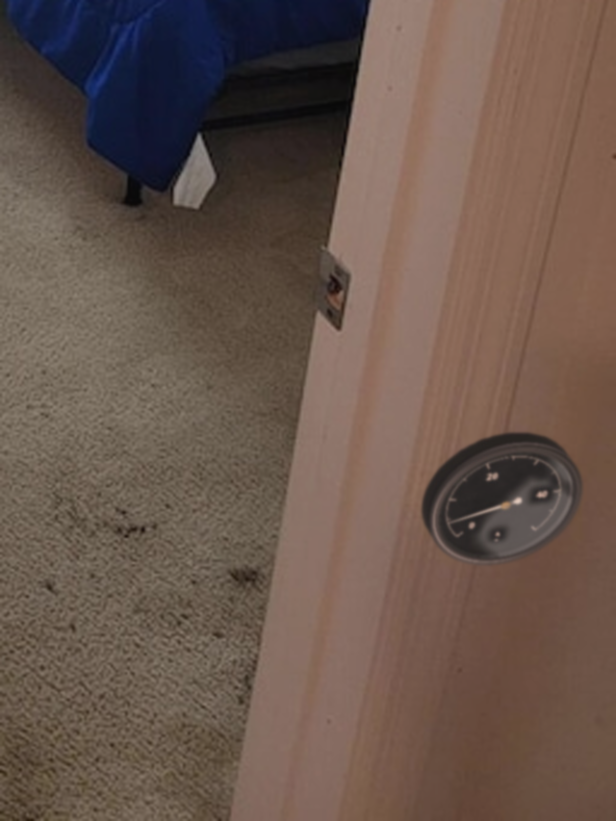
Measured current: 5 A
